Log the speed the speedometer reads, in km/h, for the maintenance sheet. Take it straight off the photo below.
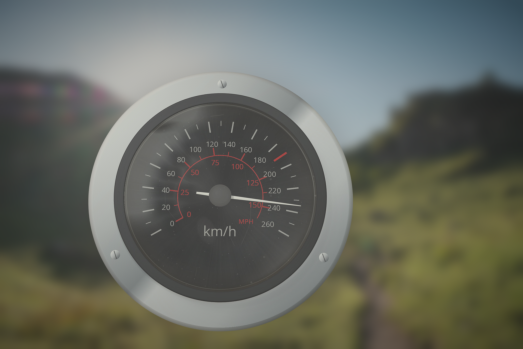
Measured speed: 235 km/h
